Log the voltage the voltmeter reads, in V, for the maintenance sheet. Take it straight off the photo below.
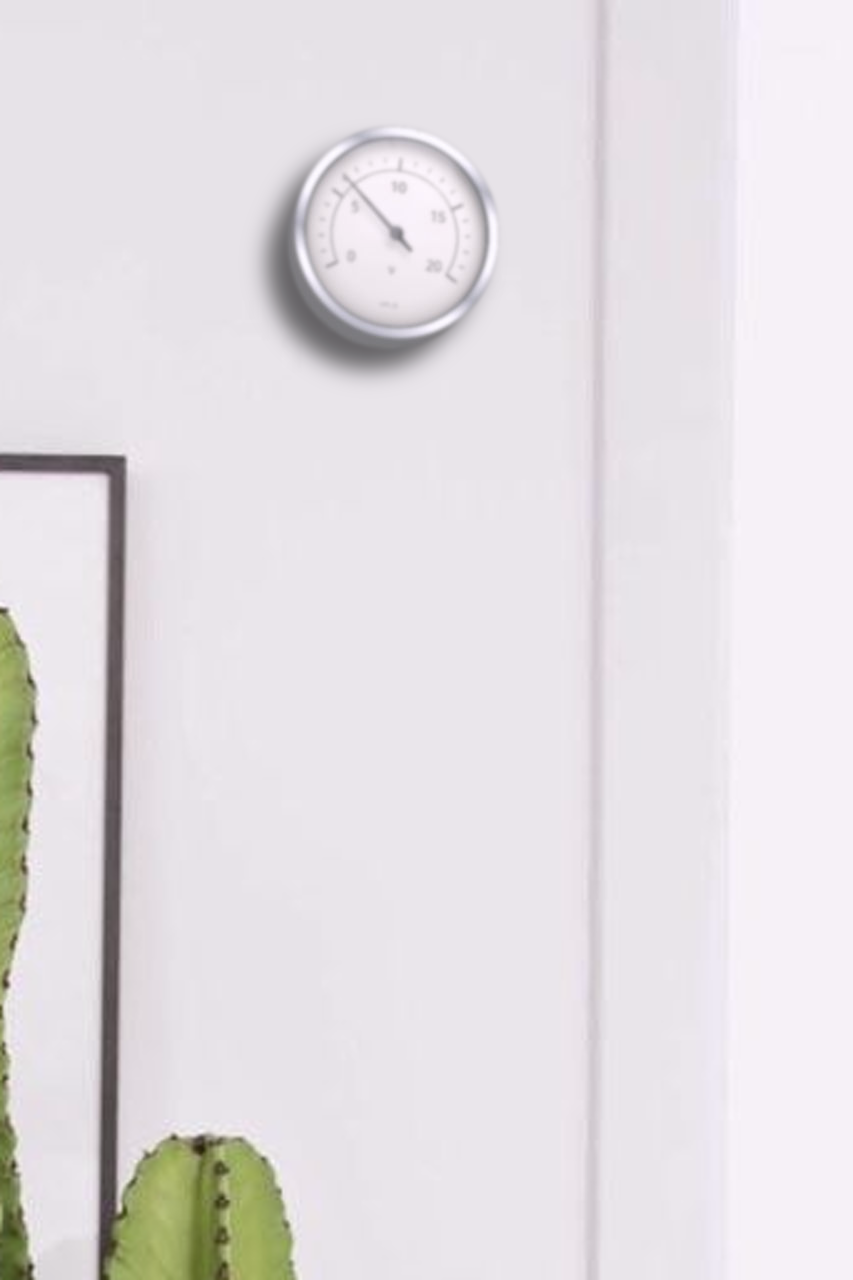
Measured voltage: 6 V
